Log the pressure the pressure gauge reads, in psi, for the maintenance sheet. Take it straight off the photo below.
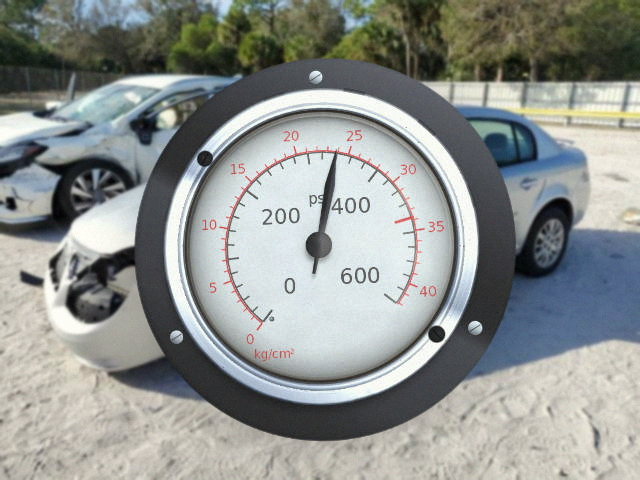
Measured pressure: 340 psi
